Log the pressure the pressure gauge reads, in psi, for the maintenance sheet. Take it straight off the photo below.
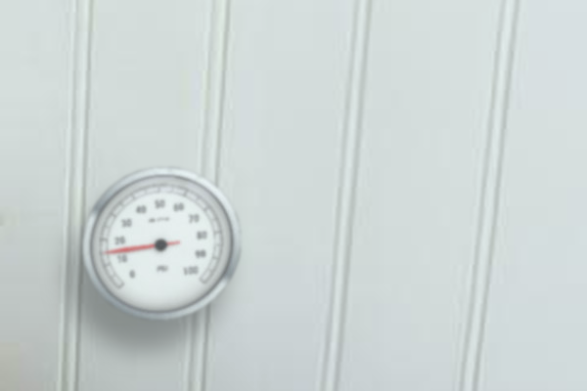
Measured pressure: 15 psi
